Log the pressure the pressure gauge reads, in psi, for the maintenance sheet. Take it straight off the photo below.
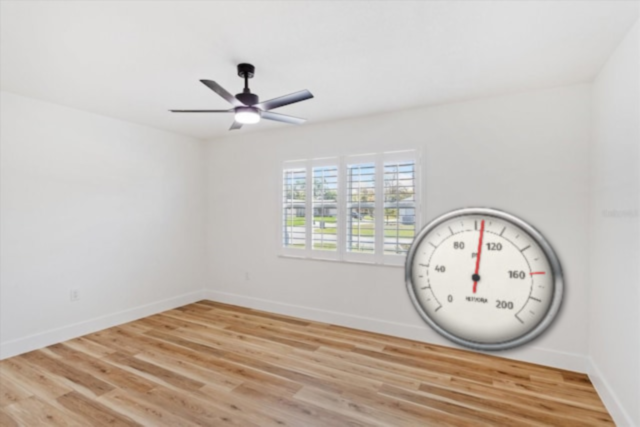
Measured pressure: 105 psi
